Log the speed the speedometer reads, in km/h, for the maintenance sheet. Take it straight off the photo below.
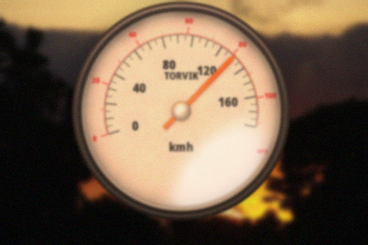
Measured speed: 130 km/h
